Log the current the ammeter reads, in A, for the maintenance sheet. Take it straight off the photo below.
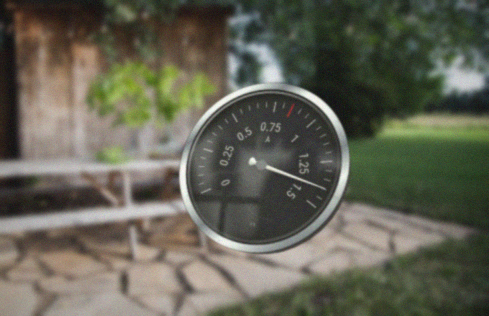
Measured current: 1.4 A
